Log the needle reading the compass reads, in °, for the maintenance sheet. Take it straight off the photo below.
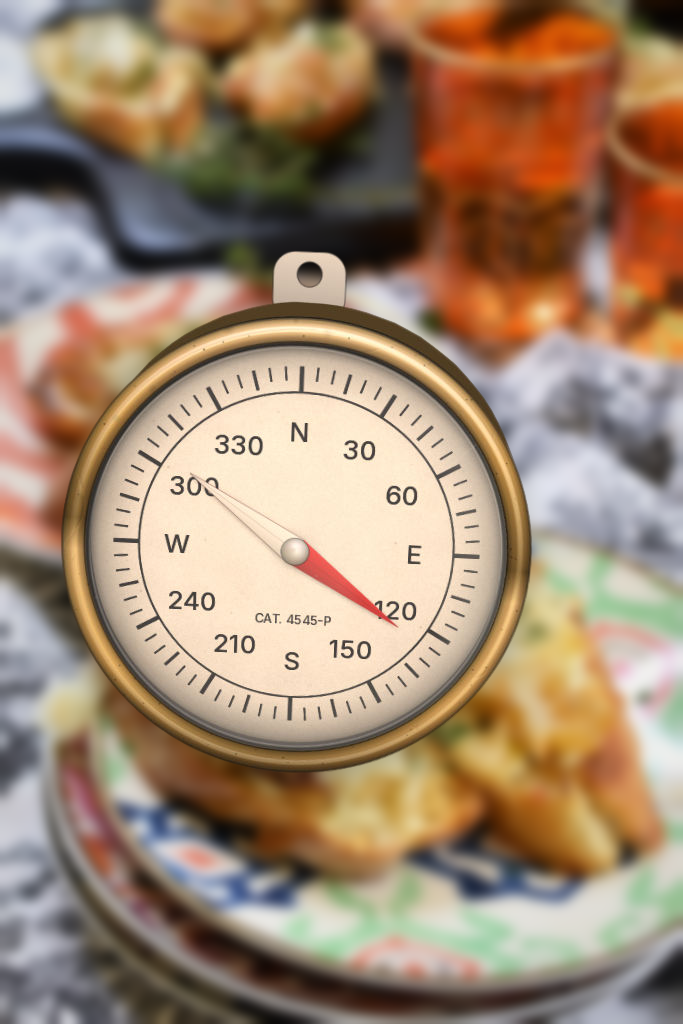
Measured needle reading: 125 °
